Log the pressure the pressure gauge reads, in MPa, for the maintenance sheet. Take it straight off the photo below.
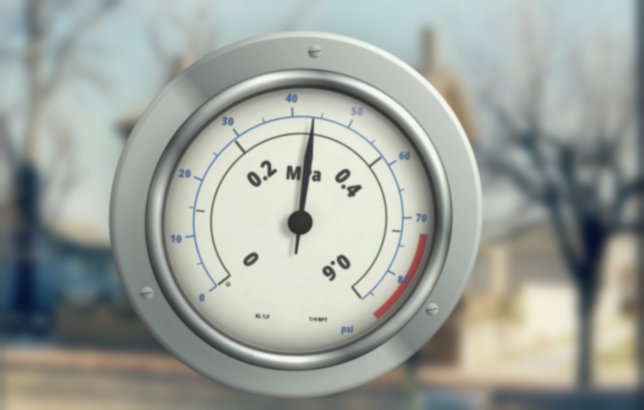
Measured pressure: 0.3 MPa
